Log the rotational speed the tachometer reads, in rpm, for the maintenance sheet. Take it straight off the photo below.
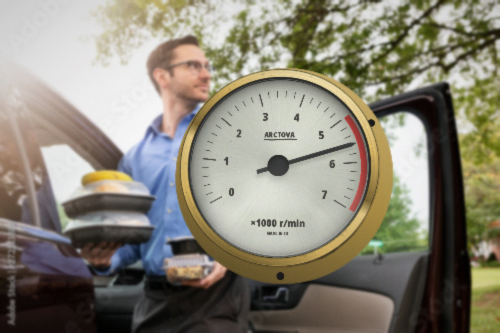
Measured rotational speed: 5600 rpm
